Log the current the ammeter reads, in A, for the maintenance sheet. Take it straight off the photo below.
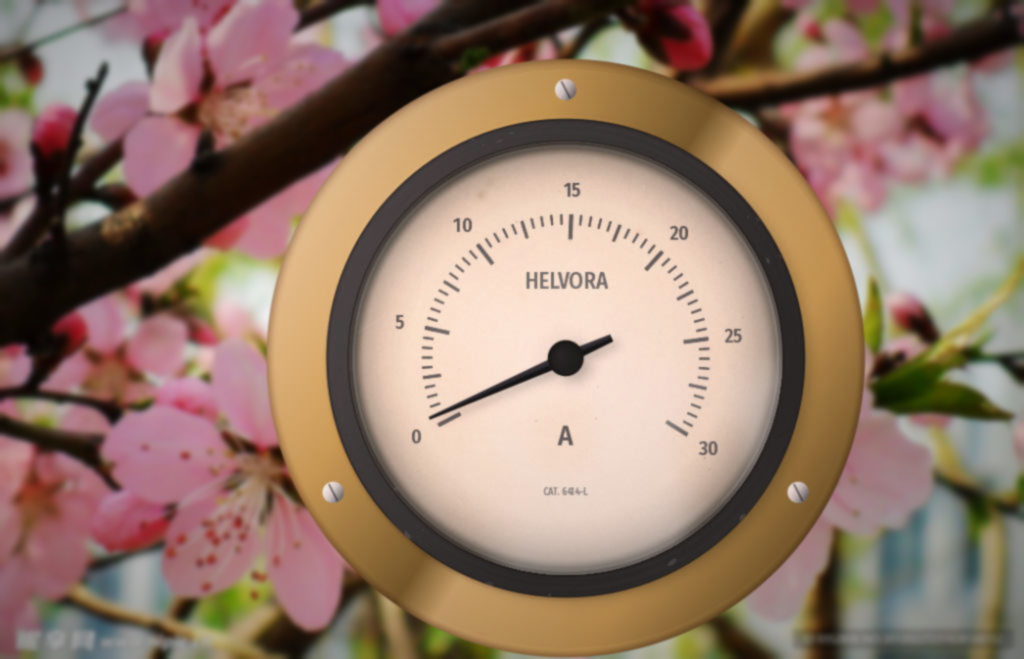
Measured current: 0.5 A
